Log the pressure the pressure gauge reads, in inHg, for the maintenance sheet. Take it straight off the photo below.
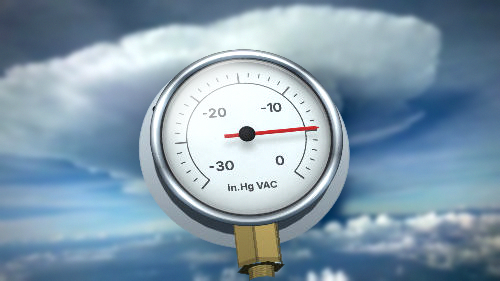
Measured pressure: -5 inHg
